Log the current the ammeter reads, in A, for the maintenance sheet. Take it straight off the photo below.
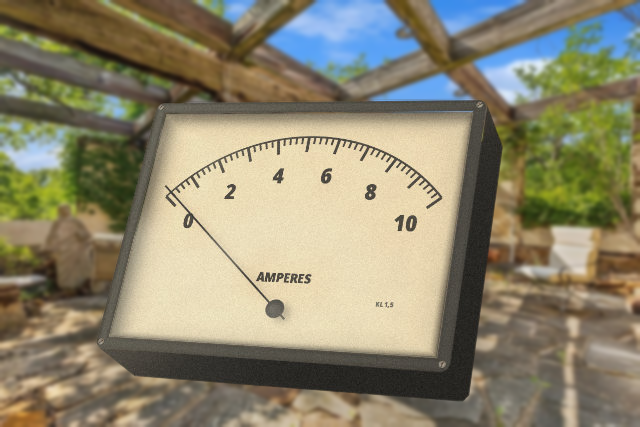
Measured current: 0.2 A
